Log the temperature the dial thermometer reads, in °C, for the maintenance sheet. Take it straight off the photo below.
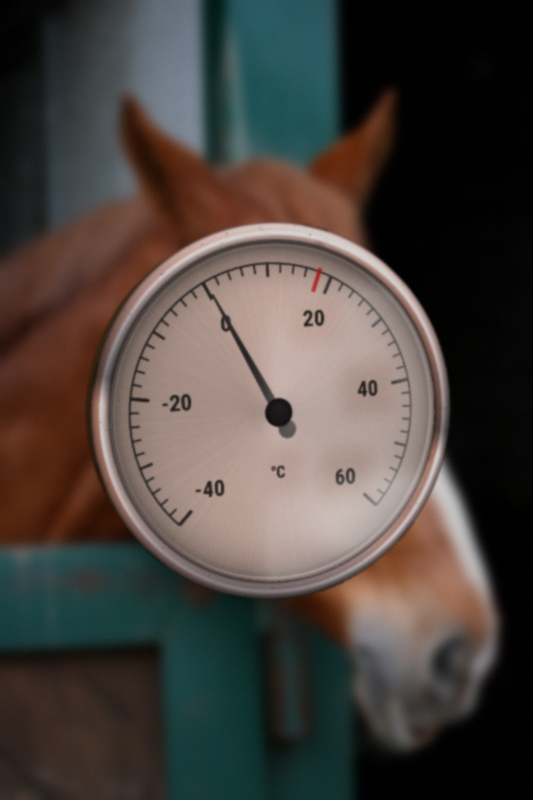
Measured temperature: 0 °C
